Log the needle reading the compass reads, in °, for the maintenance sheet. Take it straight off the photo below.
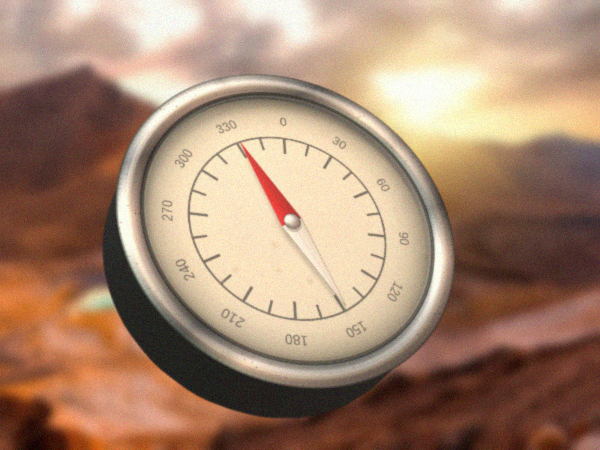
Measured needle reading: 330 °
